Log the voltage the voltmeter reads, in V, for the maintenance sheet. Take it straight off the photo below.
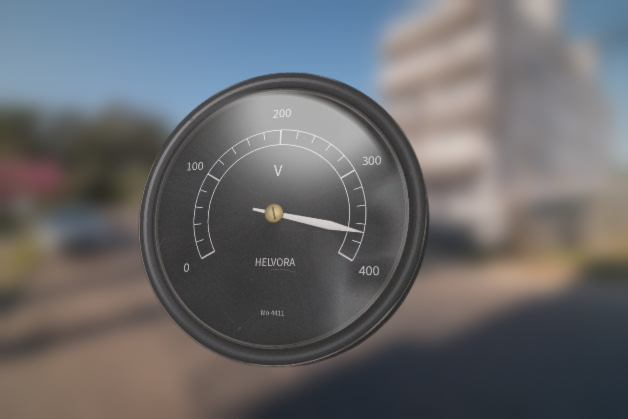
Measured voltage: 370 V
